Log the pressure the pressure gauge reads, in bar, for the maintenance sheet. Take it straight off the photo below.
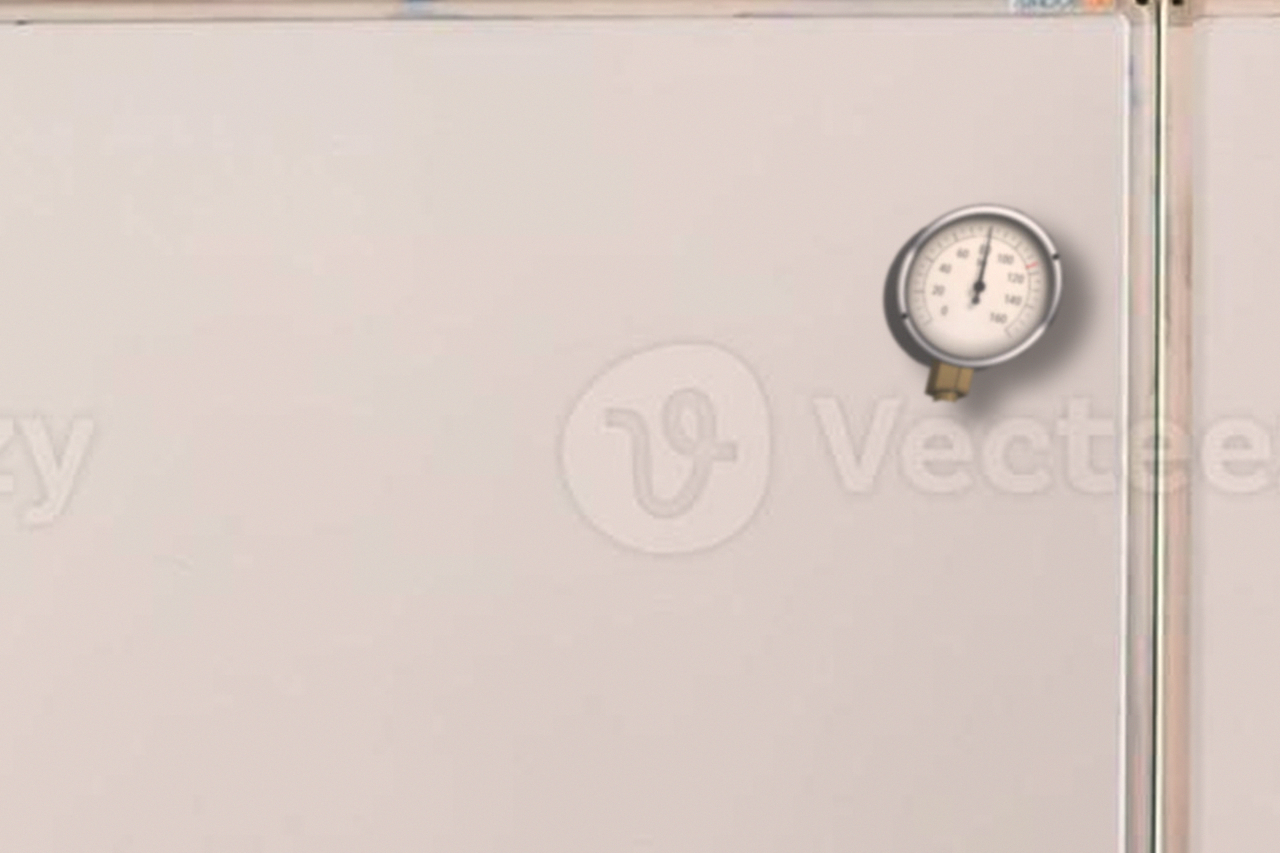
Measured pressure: 80 bar
